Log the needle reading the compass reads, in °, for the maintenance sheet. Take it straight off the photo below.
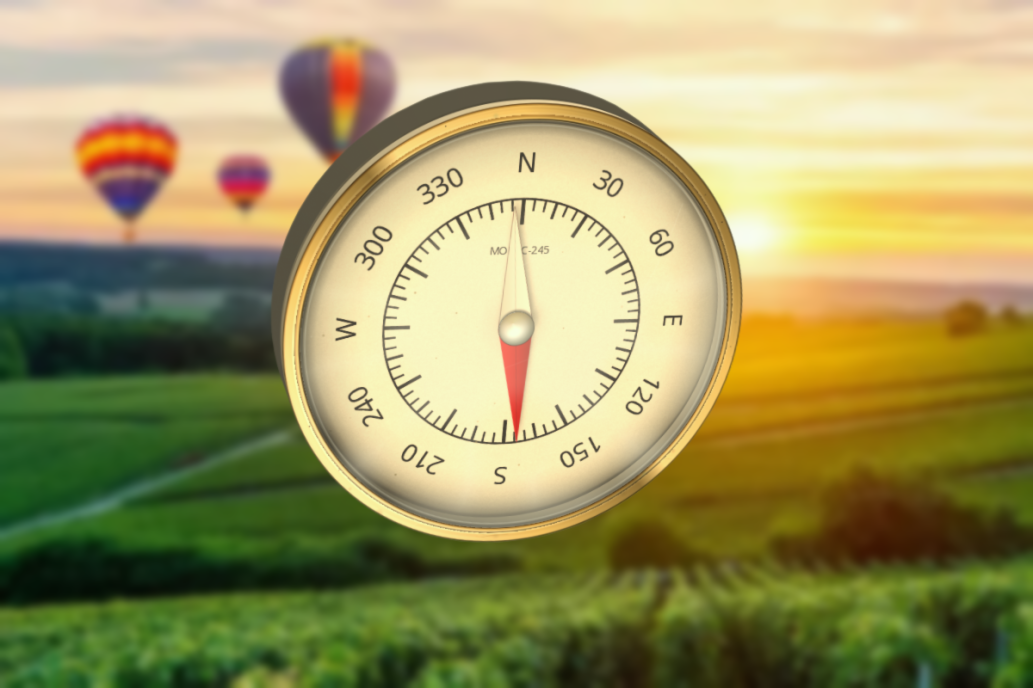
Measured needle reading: 175 °
